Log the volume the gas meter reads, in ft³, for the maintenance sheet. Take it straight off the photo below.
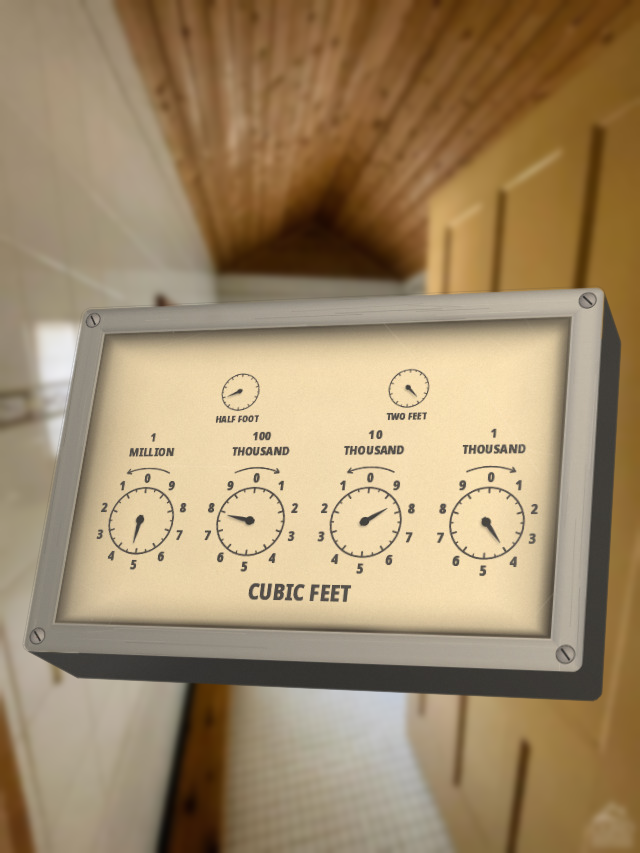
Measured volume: 478400 ft³
